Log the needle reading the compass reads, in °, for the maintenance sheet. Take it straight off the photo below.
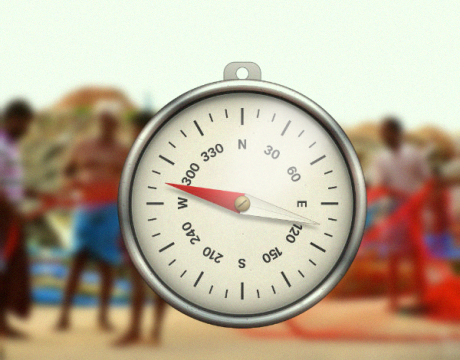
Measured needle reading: 285 °
